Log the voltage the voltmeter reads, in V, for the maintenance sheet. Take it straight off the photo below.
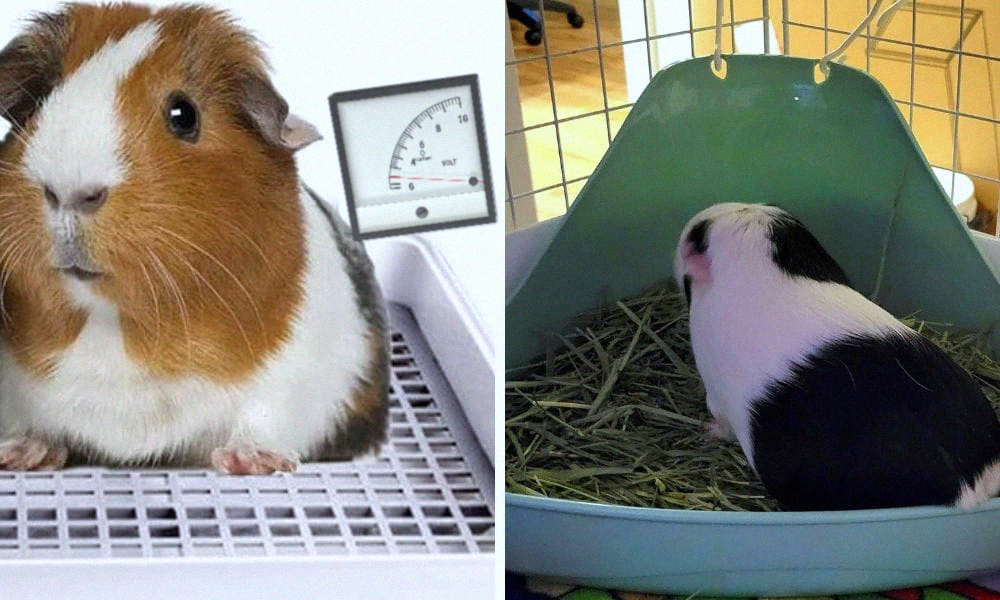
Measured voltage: 2 V
